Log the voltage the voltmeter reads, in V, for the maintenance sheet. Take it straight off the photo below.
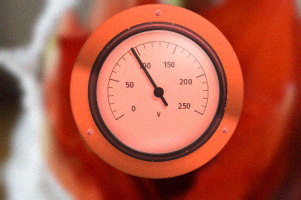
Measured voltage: 95 V
